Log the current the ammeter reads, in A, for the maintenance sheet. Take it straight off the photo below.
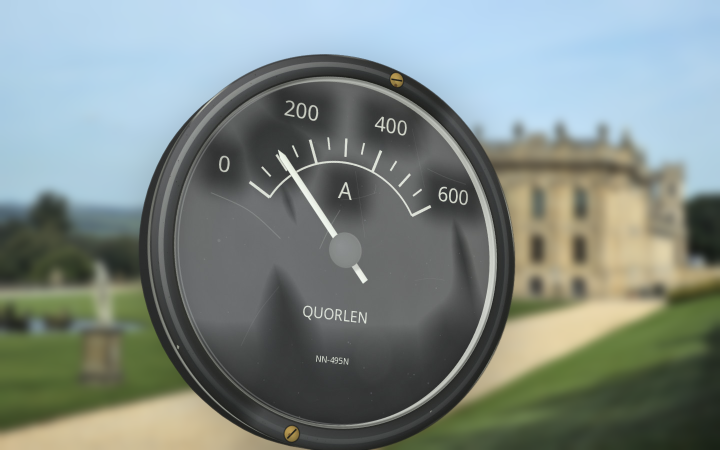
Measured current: 100 A
